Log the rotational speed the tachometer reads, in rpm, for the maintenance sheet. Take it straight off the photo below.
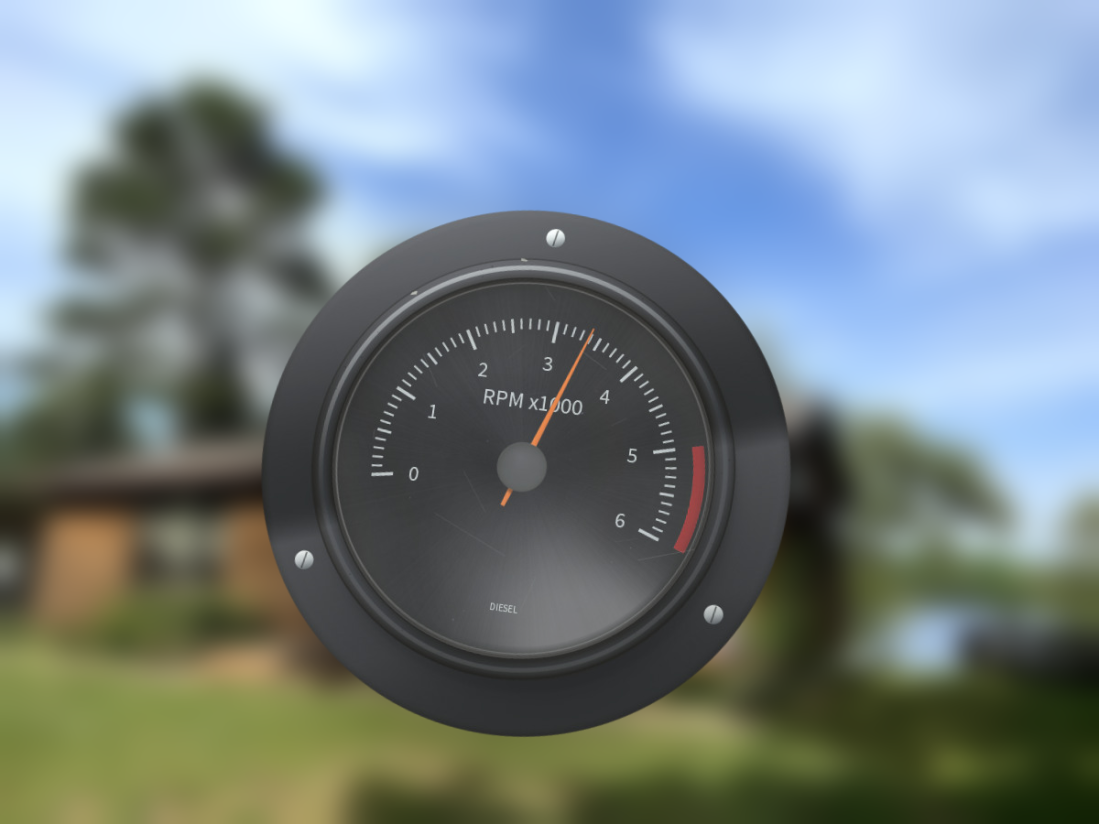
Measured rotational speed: 3400 rpm
